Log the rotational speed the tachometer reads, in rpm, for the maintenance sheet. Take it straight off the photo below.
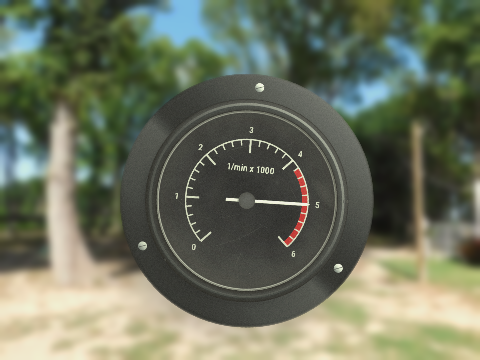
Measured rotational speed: 5000 rpm
